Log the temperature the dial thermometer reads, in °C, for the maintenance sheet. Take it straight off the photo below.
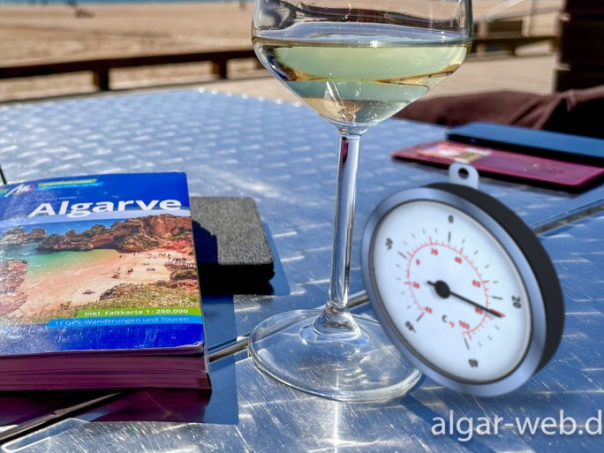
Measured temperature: 24 °C
